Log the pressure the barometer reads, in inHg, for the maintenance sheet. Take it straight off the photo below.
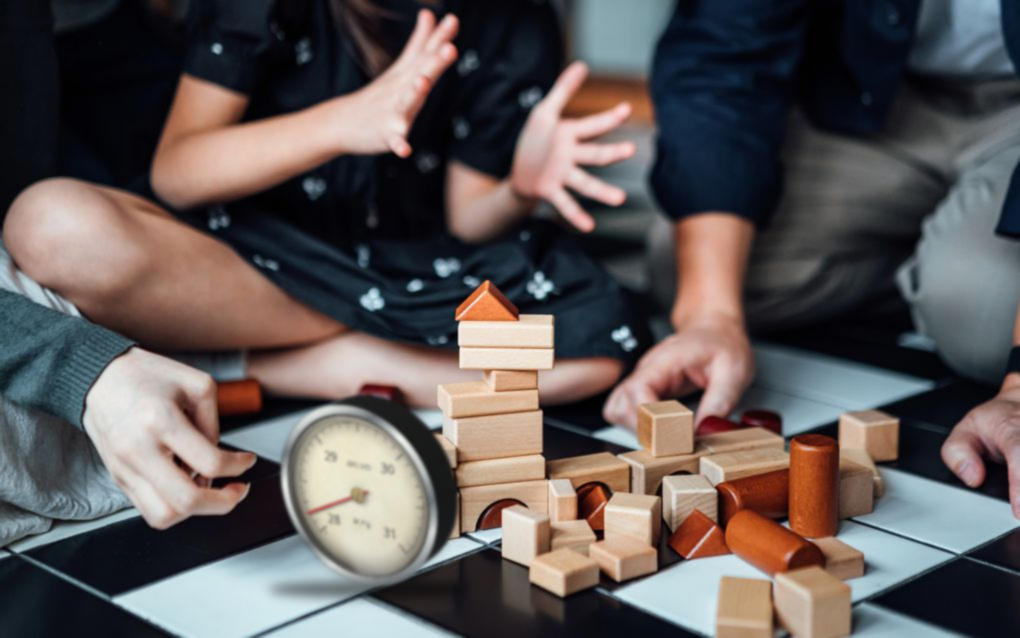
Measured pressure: 28.2 inHg
